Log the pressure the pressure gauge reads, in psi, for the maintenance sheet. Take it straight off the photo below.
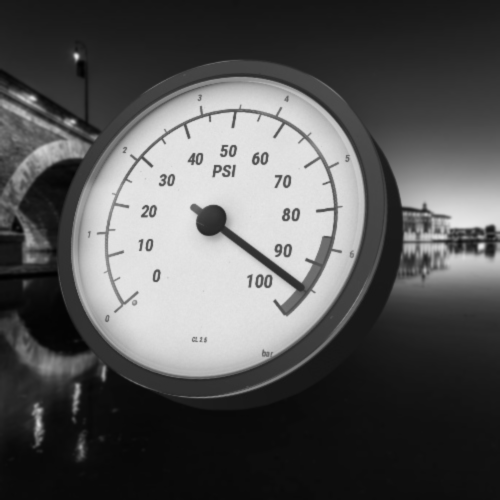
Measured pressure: 95 psi
